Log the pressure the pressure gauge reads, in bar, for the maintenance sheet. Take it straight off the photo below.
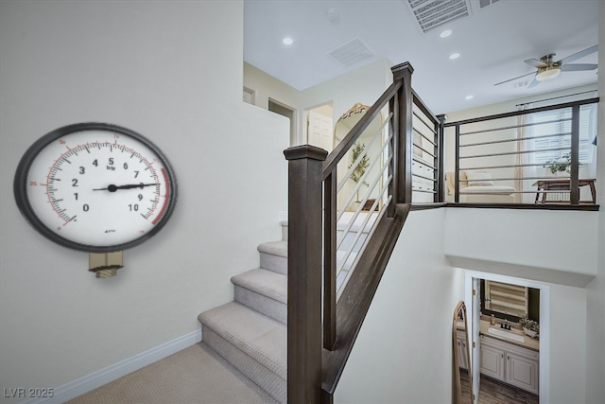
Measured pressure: 8 bar
